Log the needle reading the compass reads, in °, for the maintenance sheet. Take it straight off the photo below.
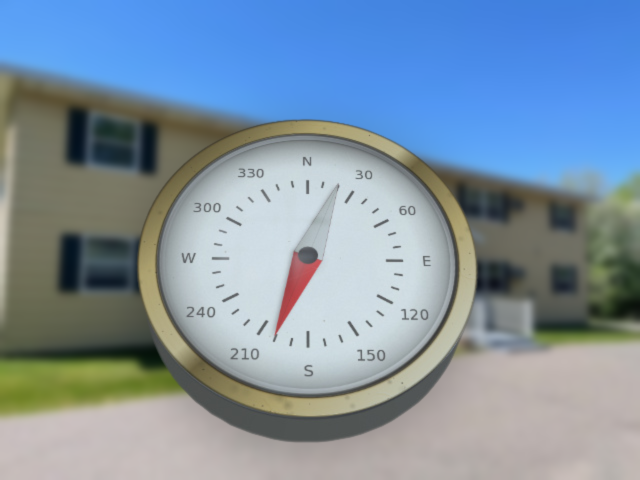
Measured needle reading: 200 °
